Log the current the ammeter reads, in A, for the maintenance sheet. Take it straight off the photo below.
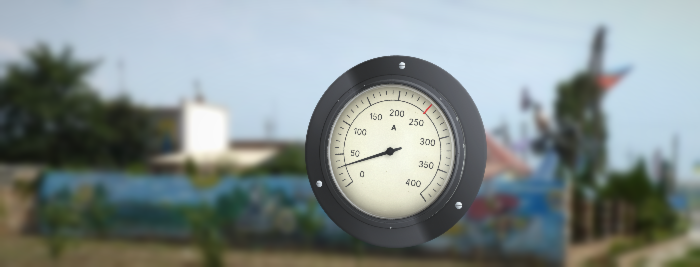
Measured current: 30 A
